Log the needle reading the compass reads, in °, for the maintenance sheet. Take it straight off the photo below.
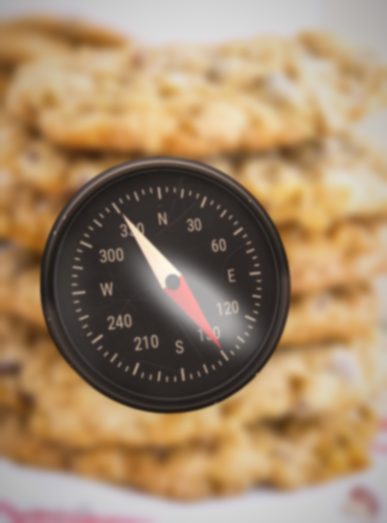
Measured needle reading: 150 °
